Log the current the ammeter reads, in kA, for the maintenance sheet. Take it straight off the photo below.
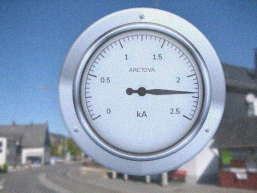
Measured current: 2.2 kA
